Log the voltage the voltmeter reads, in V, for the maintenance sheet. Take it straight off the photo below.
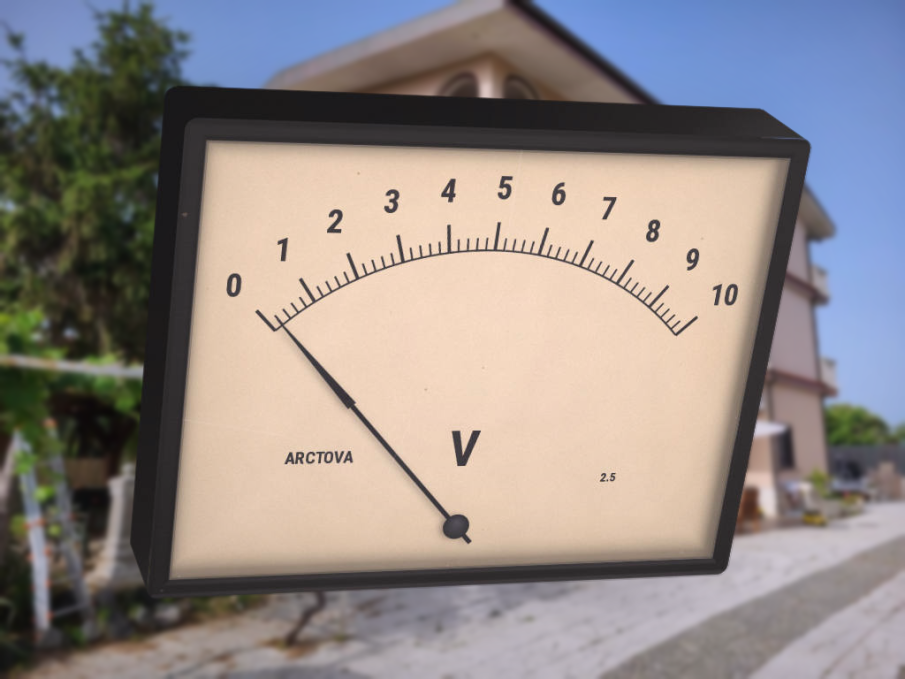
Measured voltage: 0.2 V
